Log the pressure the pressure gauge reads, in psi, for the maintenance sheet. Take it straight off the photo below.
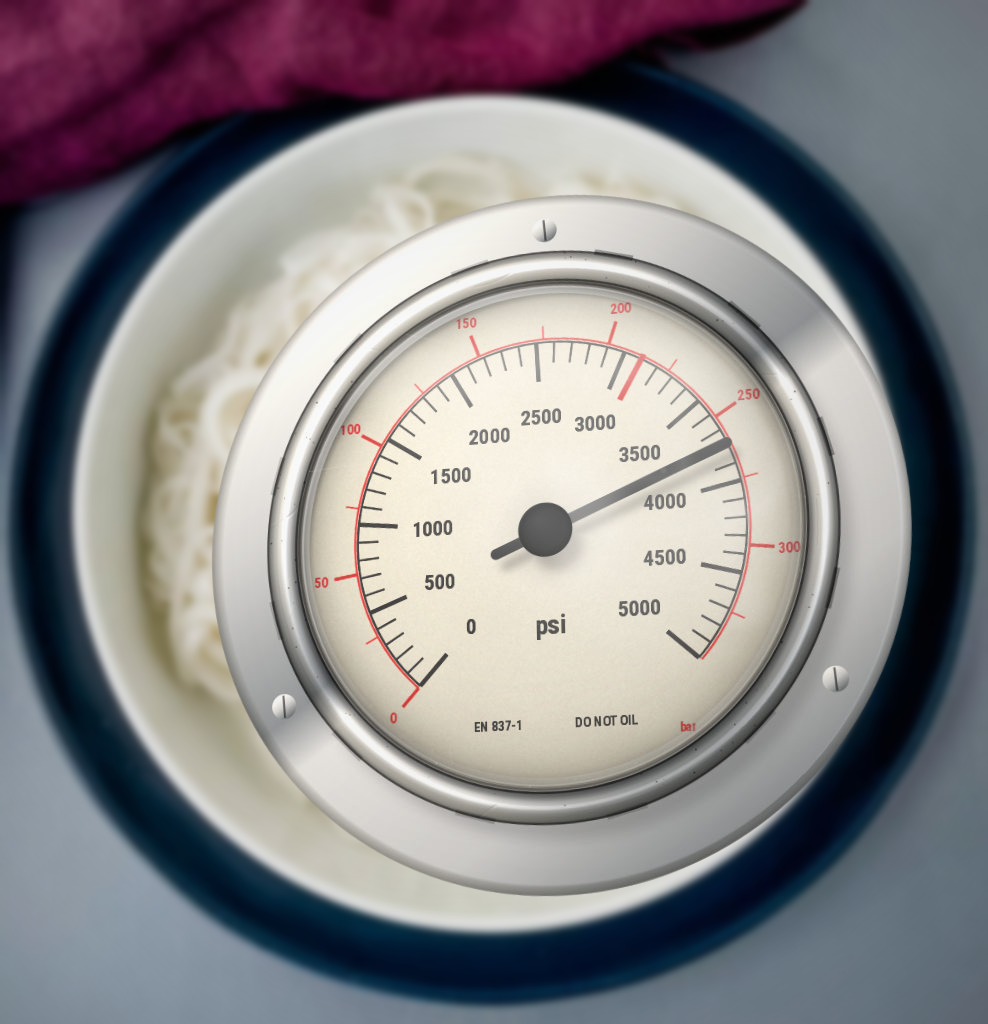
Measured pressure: 3800 psi
